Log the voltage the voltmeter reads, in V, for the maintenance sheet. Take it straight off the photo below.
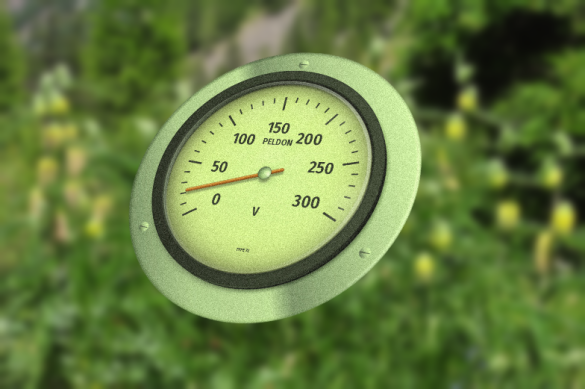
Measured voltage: 20 V
